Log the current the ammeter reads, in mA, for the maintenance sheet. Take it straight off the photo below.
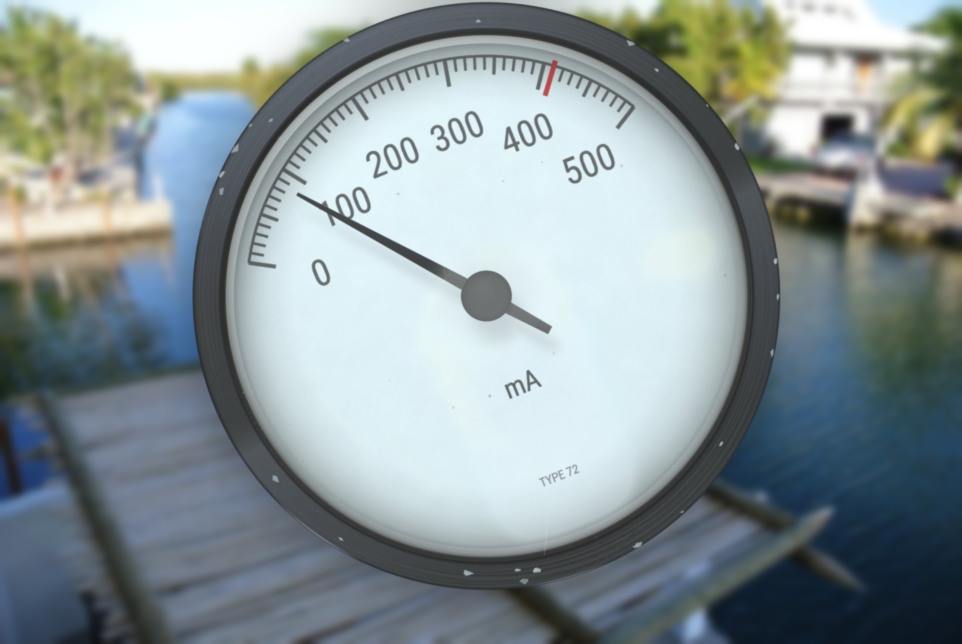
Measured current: 85 mA
